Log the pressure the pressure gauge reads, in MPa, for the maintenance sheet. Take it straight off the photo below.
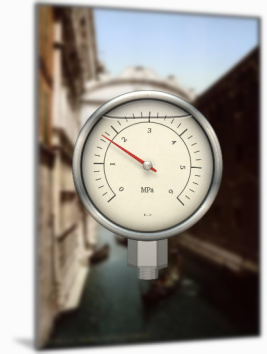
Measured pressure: 1.7 MPa
